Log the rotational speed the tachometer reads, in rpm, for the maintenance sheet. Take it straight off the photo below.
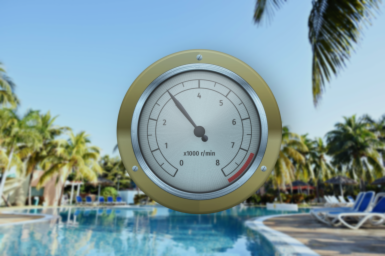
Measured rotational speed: 3000 rpm
